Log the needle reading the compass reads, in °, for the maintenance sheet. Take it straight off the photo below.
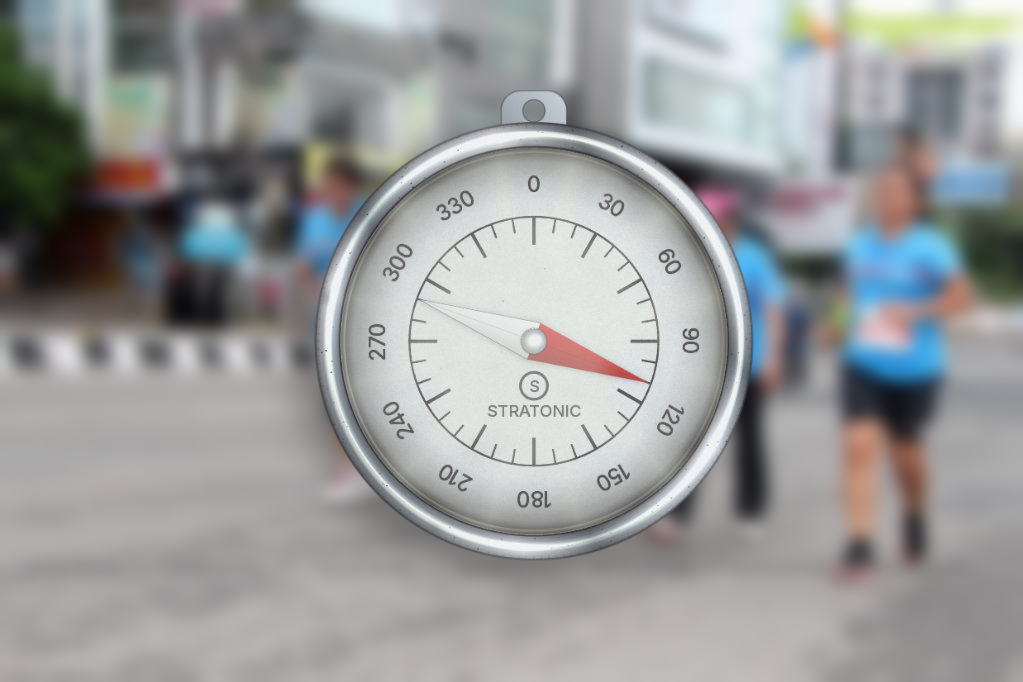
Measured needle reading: 110 °
